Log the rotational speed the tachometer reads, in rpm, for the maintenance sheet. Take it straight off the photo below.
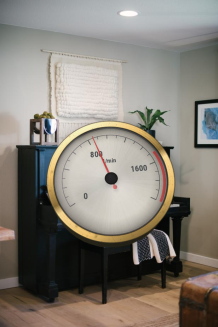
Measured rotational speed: 850 rpm
